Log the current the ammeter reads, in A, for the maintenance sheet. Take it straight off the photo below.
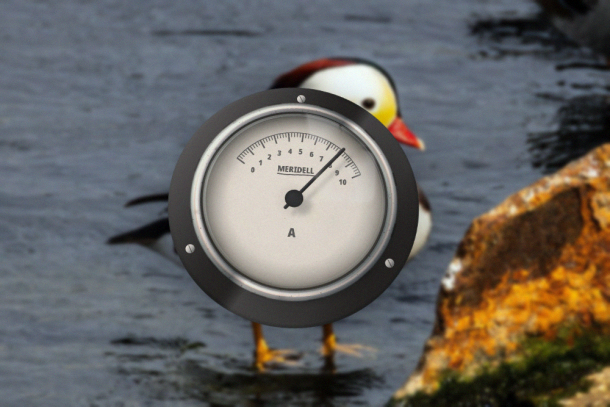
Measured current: 8 A
